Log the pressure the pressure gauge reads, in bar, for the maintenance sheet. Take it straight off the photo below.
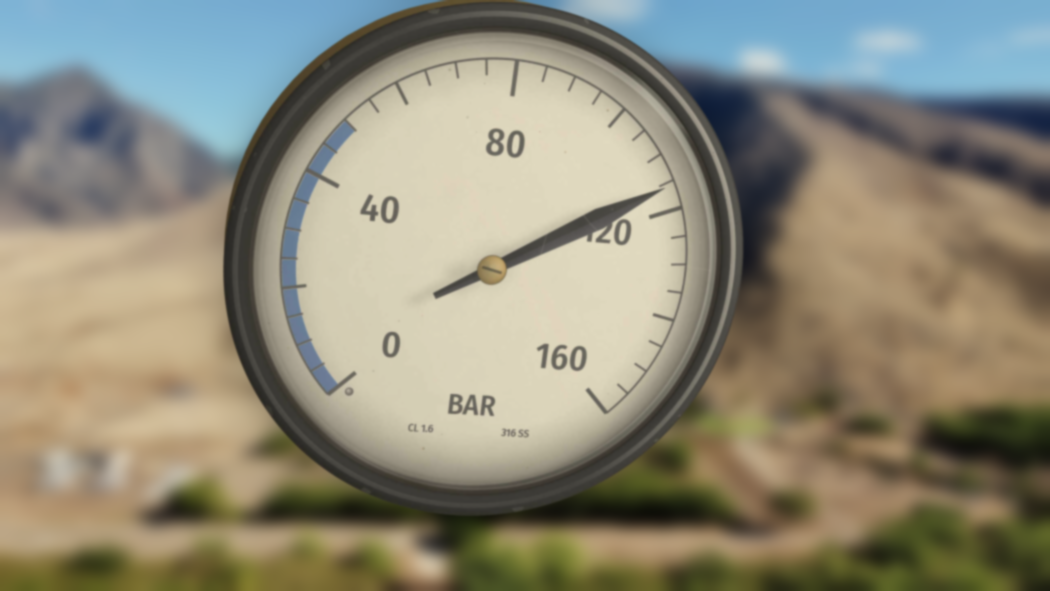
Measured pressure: 115 bar
